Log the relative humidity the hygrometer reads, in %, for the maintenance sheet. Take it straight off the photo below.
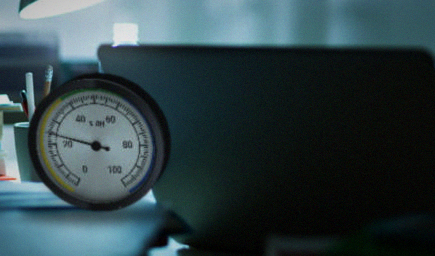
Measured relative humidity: 25 %
